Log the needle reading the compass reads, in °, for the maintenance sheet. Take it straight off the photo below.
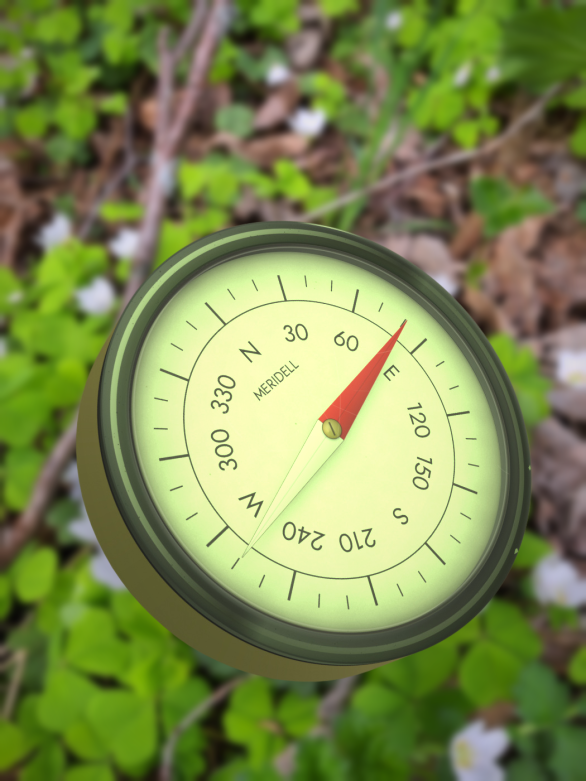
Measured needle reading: 80 °
